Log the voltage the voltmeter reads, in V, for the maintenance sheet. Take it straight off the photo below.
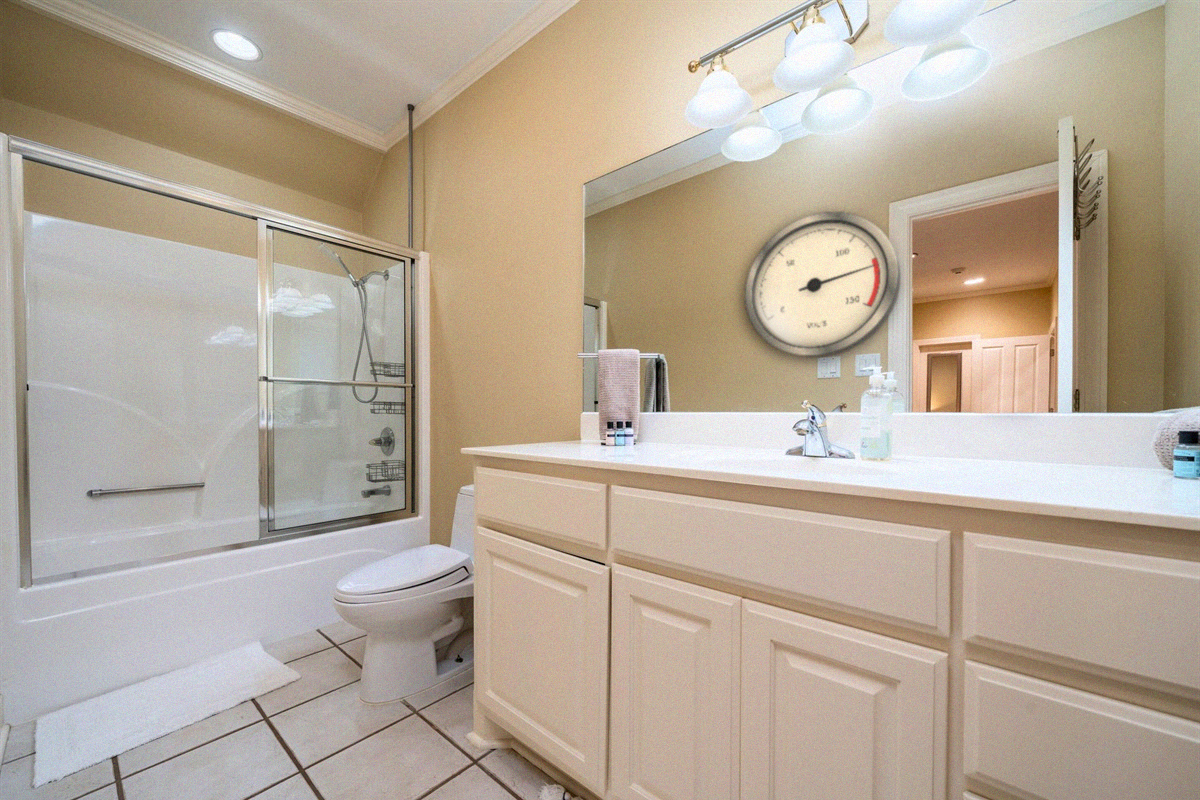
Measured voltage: 125 V
